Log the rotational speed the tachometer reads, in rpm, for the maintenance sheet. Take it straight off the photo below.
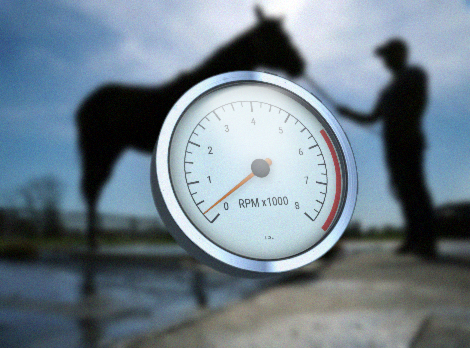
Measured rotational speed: 250 rpm
